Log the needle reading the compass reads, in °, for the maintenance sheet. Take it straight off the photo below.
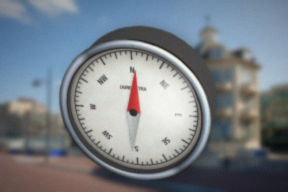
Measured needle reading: 5 °
